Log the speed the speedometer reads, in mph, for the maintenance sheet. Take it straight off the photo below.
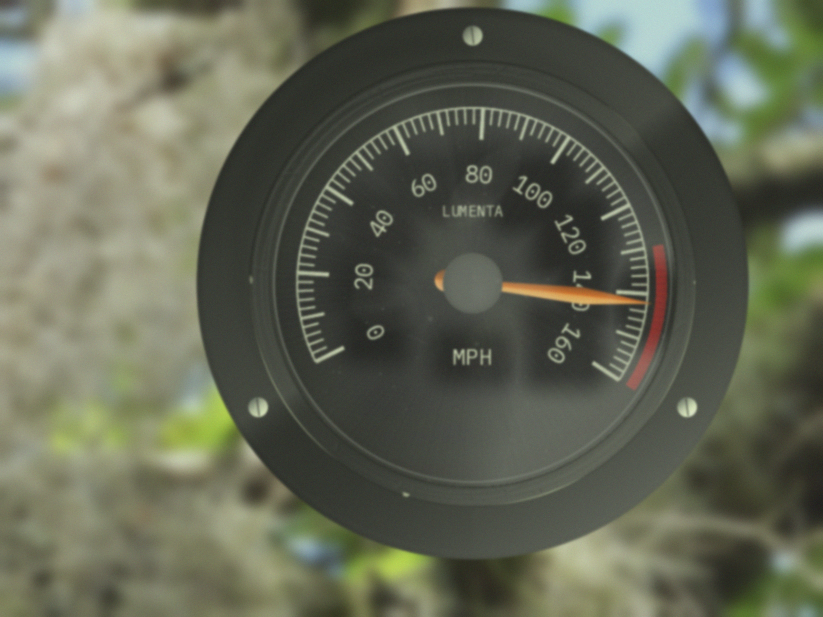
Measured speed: 142 mph
